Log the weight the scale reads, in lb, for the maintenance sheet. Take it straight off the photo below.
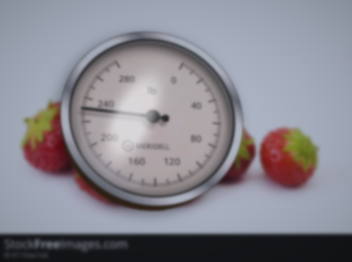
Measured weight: 230 lb
